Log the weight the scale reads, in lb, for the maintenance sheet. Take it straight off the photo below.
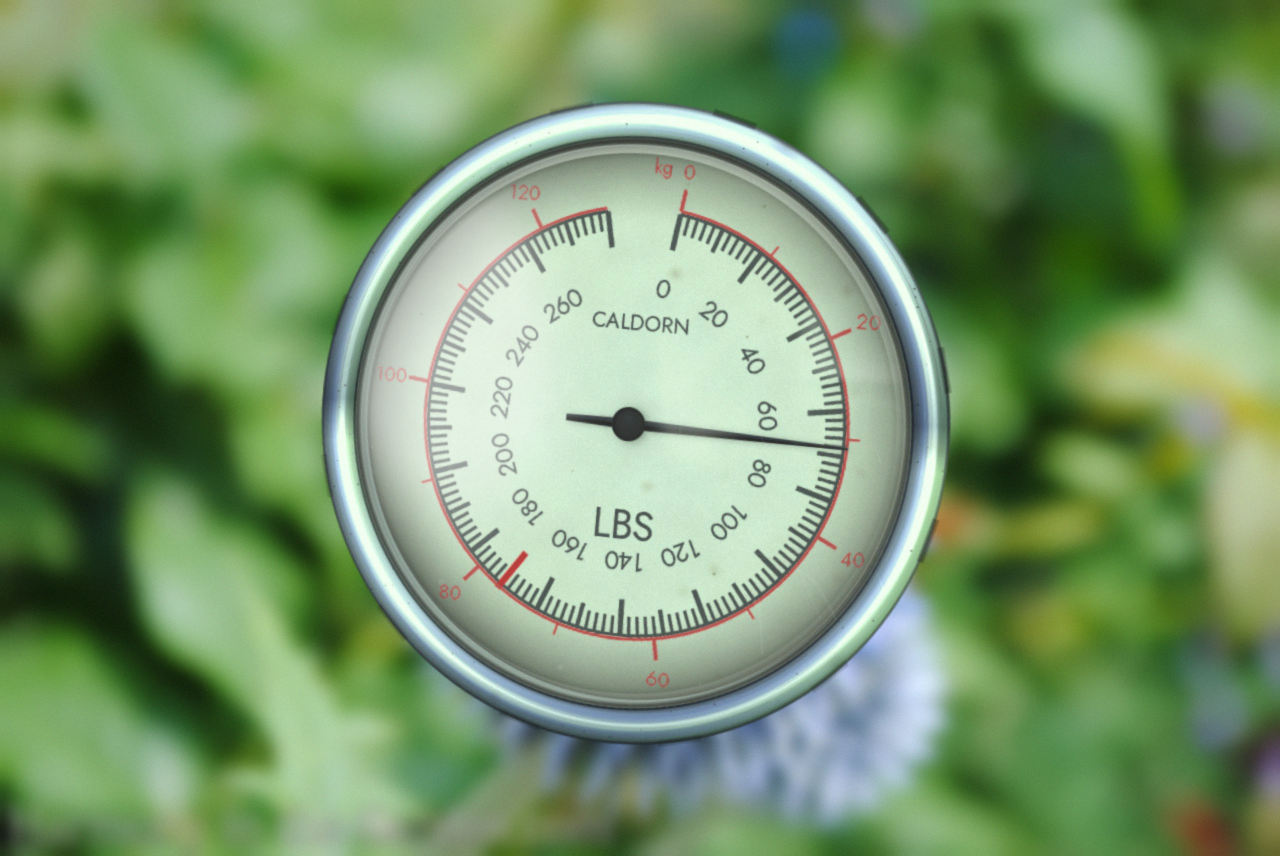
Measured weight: 68 lb
